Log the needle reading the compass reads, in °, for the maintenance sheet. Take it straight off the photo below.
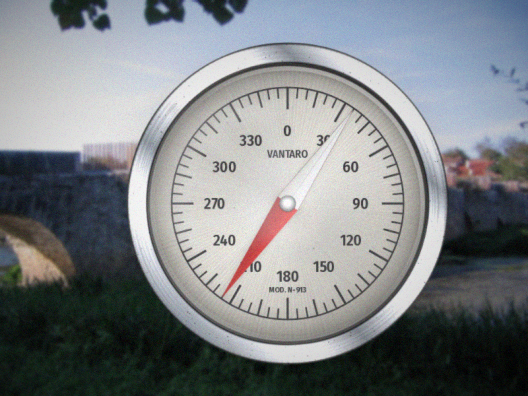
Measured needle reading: 215 °
